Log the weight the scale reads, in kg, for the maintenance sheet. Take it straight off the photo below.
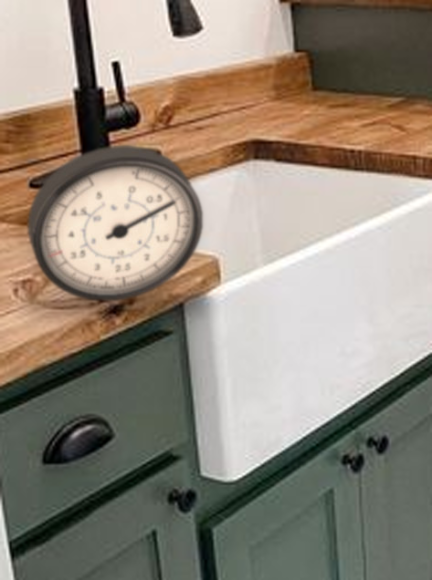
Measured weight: 0.75 kg
